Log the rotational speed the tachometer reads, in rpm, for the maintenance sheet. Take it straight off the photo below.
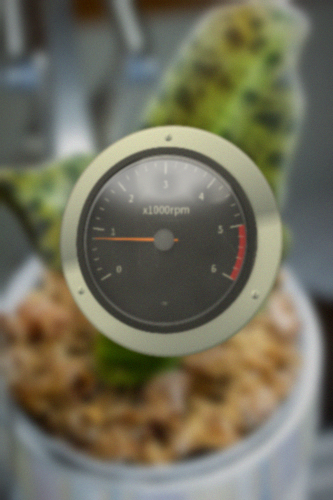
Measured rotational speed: 800 rpm
